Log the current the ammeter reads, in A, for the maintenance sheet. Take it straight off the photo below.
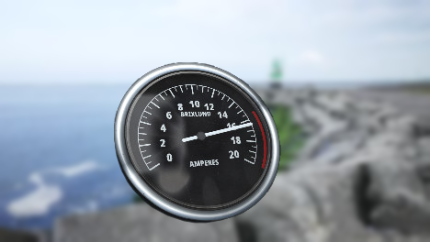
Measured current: 16.5 A
